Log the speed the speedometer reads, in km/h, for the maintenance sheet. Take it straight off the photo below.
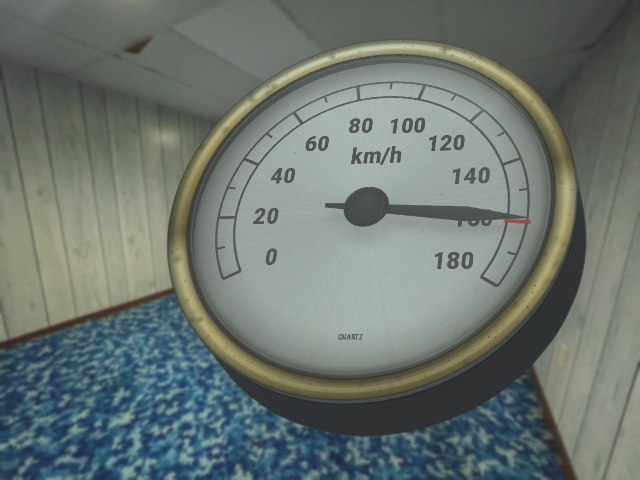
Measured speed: 160 km/h
